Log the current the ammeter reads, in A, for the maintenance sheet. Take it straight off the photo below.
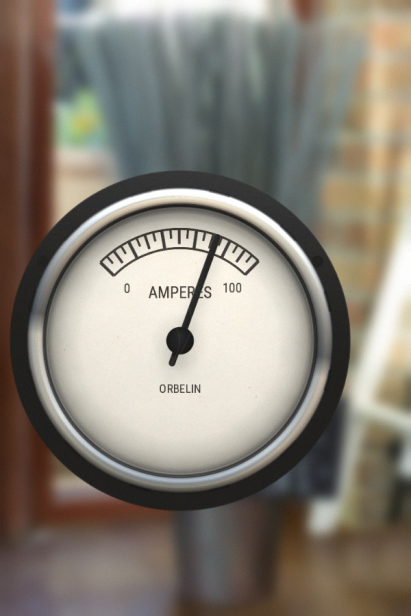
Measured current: 72.5 A
